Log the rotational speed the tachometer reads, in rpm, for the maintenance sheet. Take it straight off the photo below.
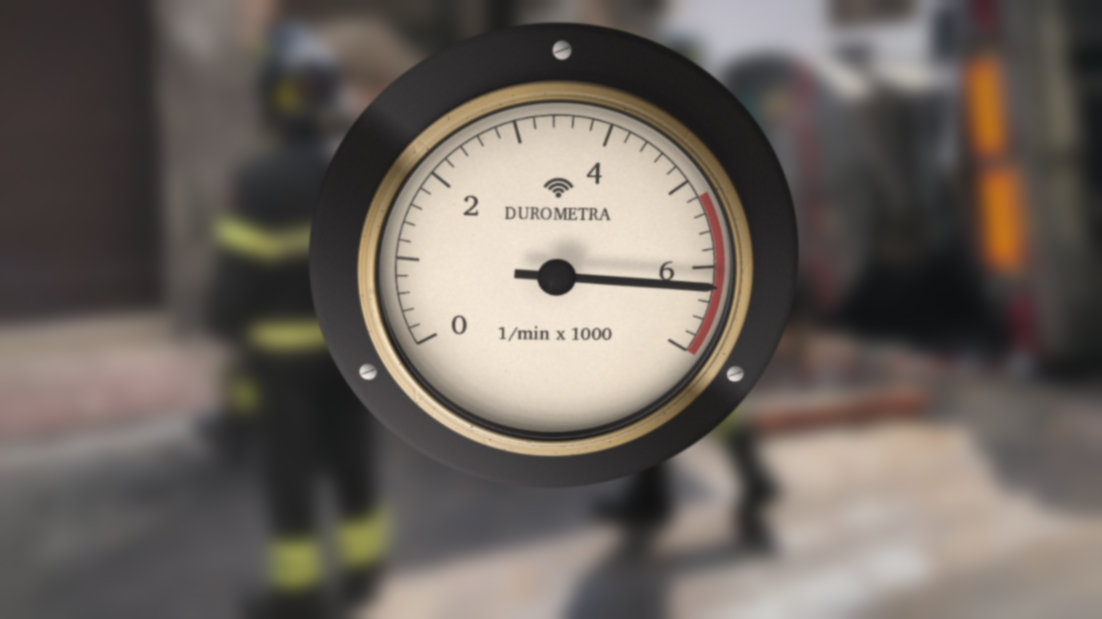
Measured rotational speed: 6200 rpm
